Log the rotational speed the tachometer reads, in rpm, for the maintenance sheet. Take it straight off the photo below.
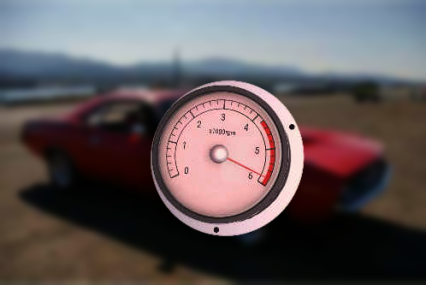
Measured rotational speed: 5800 rpm
